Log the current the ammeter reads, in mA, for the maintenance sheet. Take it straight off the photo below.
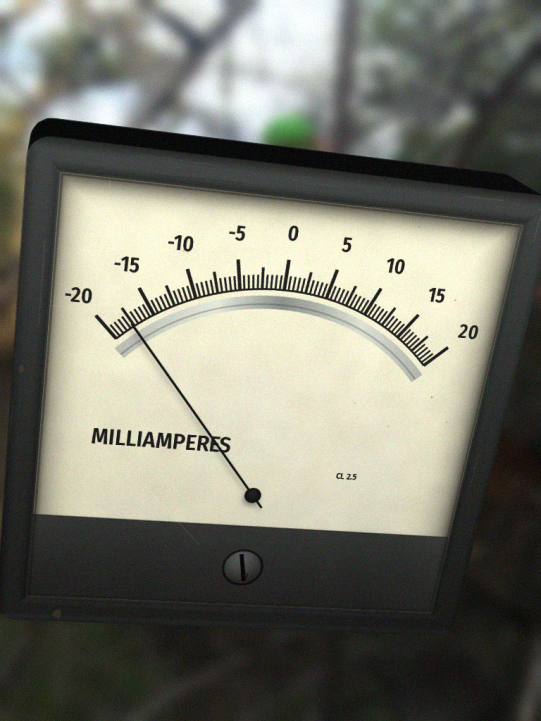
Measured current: -17.5 mA
